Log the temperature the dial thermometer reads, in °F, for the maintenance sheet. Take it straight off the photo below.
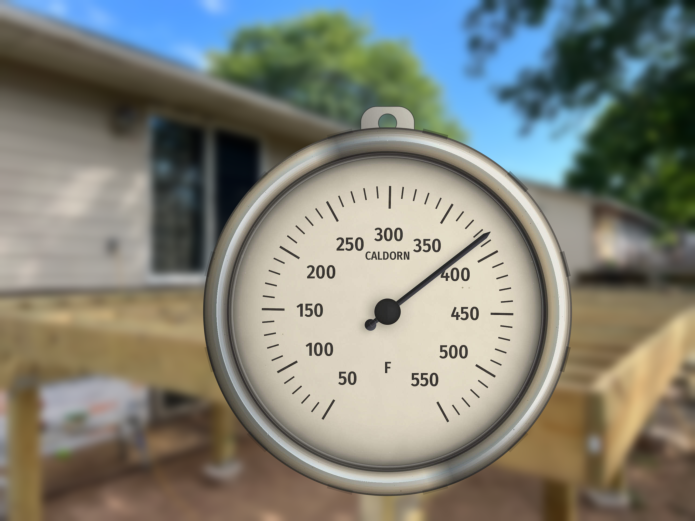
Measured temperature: 385 °F
